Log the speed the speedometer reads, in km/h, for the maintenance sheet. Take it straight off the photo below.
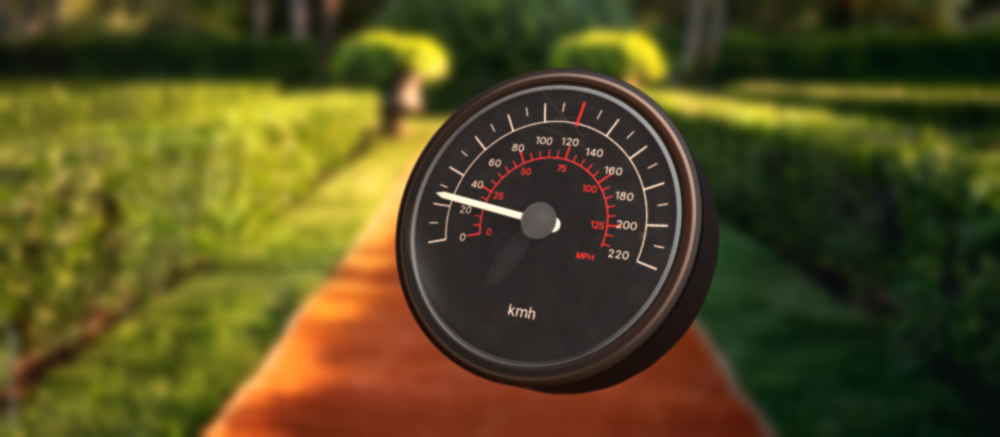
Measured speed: 25 km/h
